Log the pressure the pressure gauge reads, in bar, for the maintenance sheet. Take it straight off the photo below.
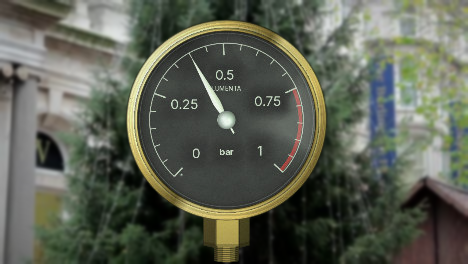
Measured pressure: 0.4 bar
